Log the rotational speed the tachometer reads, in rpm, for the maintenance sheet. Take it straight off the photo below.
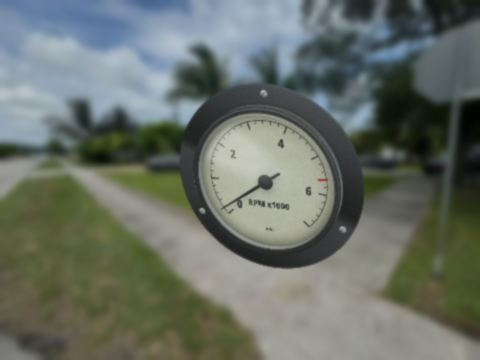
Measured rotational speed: 200 rpm
